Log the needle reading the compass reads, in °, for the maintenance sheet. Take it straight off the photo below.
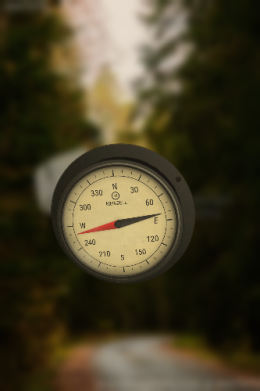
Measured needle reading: 260 °
